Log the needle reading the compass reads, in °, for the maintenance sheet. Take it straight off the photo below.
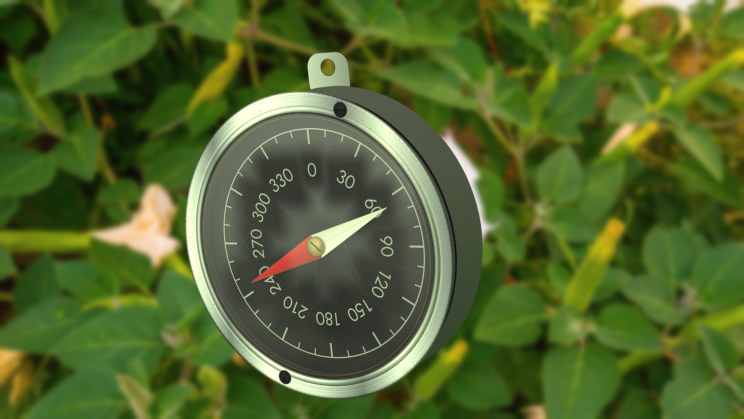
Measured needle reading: 245 °
